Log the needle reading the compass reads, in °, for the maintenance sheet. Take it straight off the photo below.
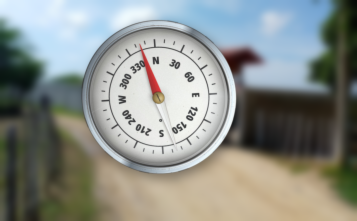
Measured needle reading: 345 °
